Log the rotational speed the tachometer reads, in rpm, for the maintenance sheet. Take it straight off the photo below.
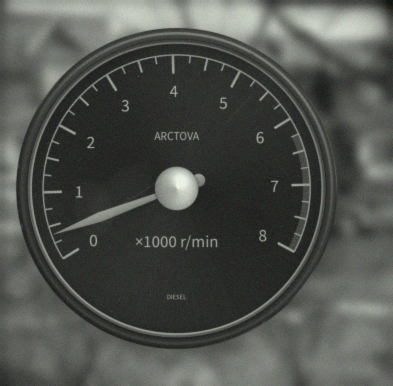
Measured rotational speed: 375 rpm
